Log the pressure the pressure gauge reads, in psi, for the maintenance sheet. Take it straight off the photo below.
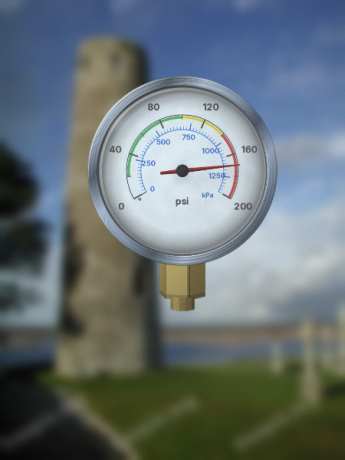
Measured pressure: 170 psi
